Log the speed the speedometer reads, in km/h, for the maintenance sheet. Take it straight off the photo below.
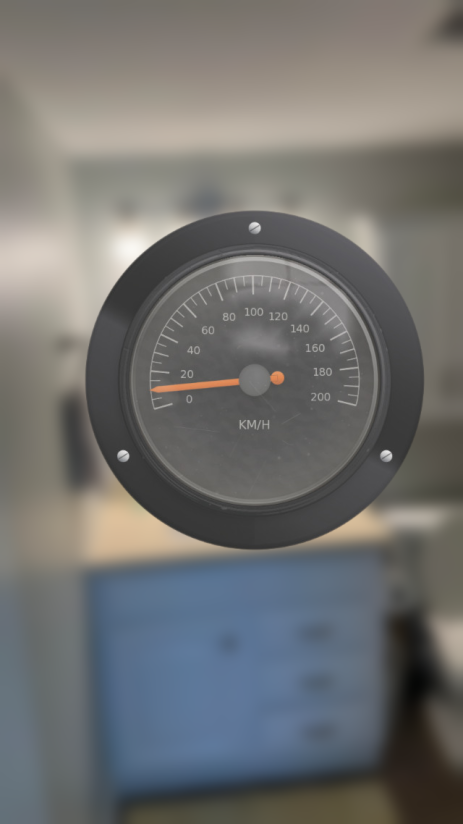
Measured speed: 10 km/h
